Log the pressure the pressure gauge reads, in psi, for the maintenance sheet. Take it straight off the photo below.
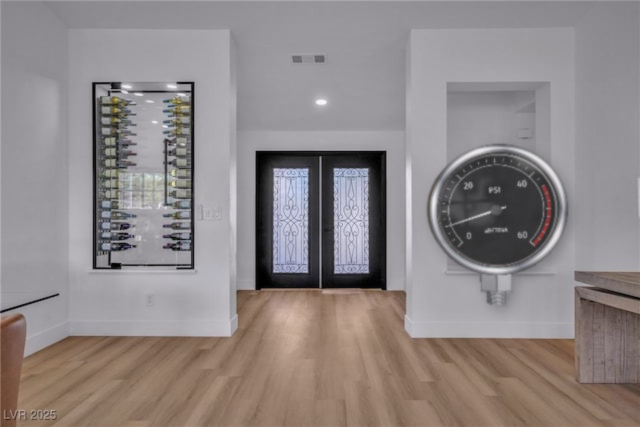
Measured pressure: 6 psi
